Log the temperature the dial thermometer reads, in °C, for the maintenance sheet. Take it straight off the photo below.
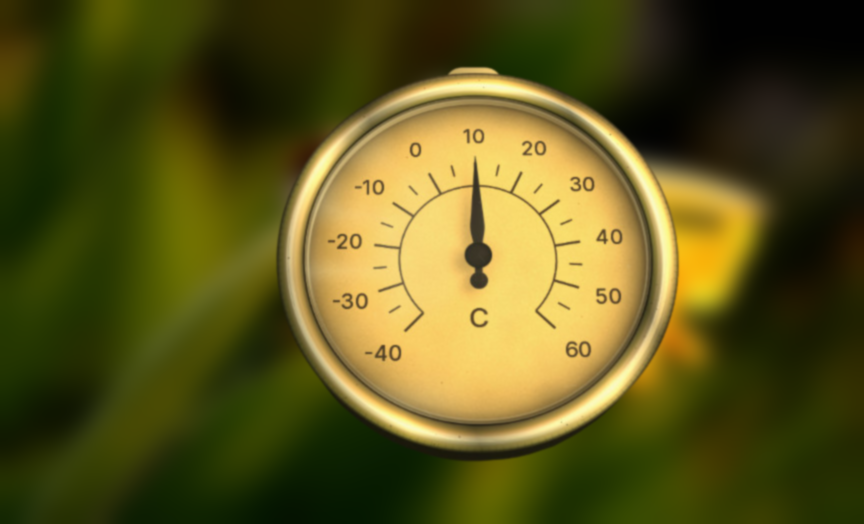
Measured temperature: 10 °C
